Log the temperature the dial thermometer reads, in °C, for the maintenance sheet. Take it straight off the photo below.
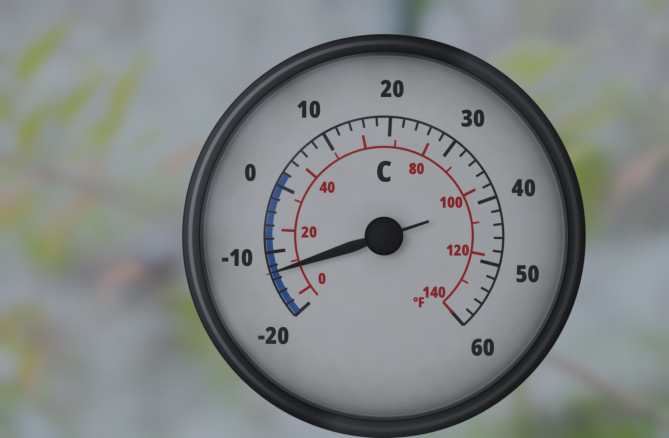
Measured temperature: -13 °C
